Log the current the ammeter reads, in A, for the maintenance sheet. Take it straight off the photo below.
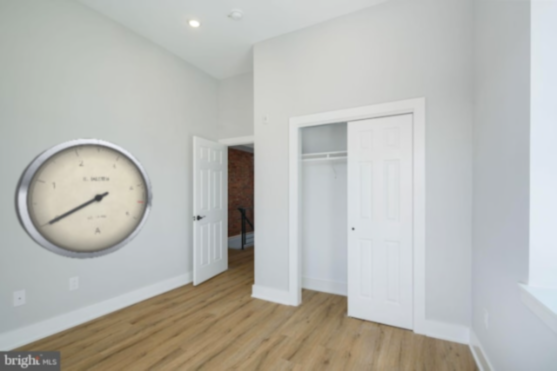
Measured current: 0 A
